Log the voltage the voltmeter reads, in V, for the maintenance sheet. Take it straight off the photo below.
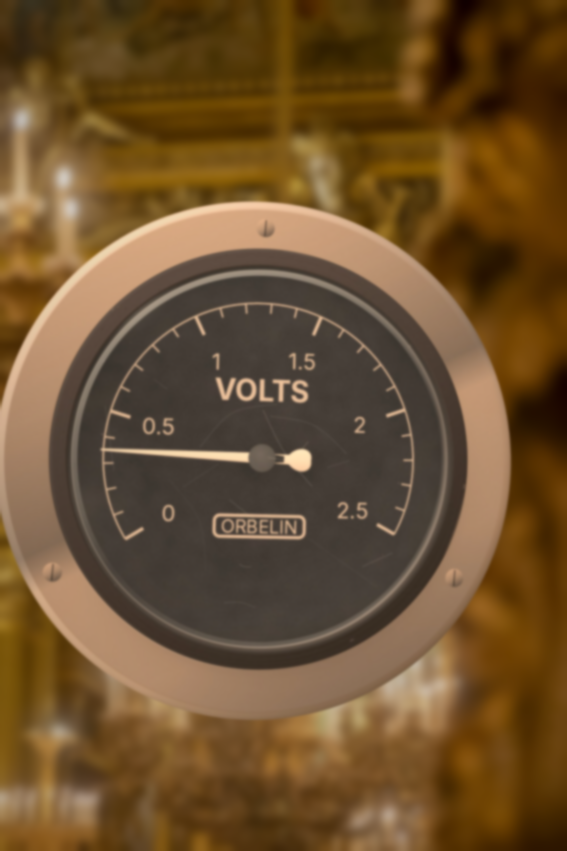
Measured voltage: 0.35 V
